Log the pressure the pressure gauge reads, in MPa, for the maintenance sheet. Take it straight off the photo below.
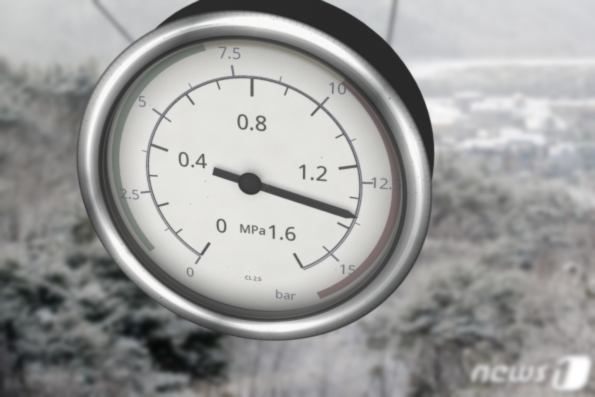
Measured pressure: 1.35 MPa
